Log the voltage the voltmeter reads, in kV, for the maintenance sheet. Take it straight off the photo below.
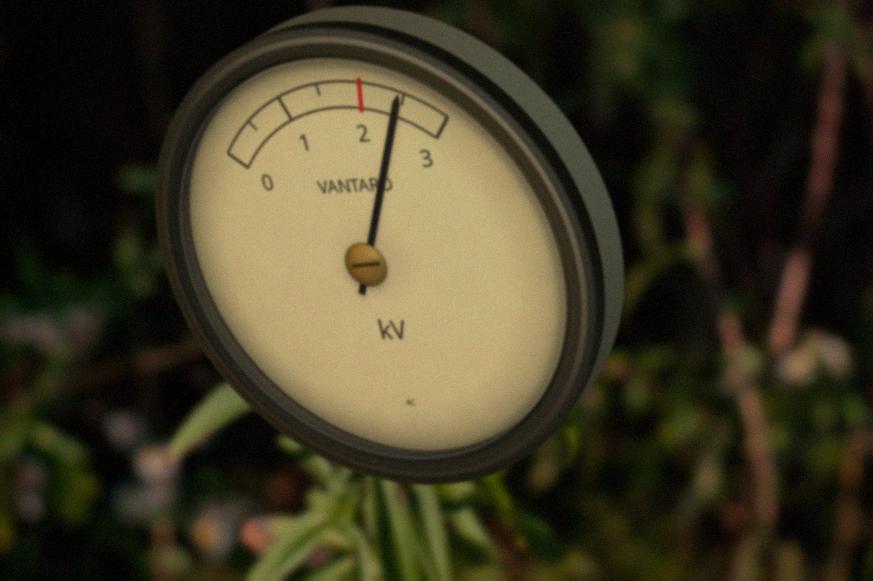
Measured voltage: 2.5 kV
